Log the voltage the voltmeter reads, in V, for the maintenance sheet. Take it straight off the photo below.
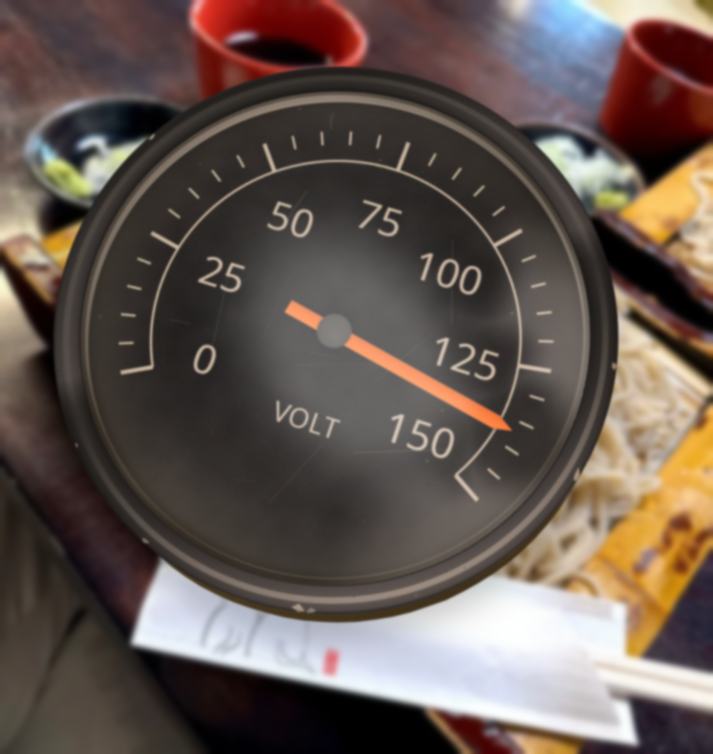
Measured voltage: 137.5 V
